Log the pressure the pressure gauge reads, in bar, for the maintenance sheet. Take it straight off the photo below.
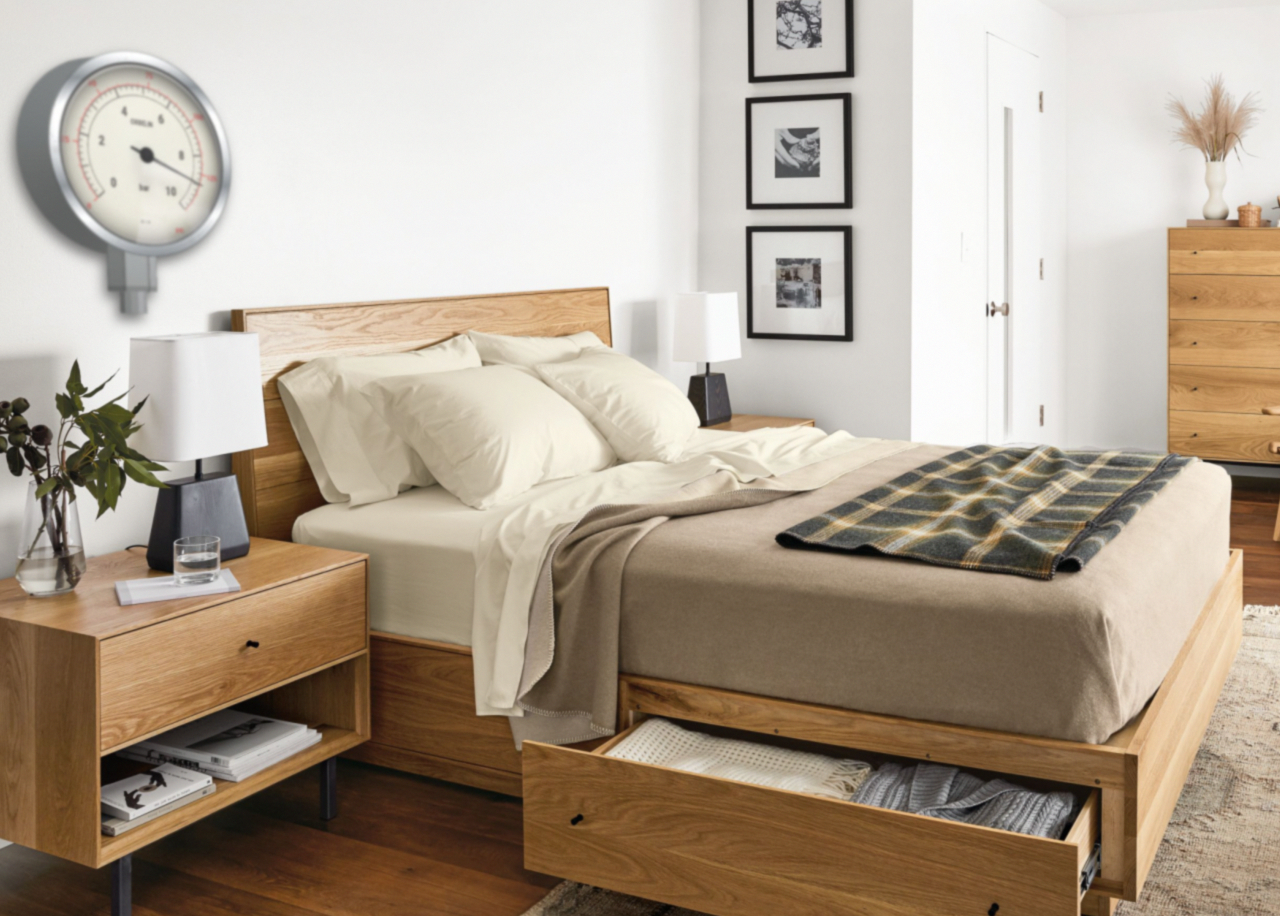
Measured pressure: 9 bar
